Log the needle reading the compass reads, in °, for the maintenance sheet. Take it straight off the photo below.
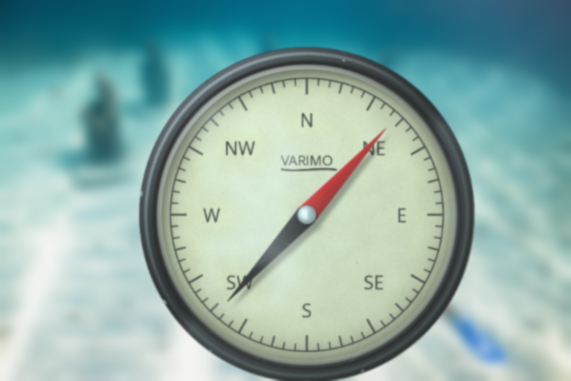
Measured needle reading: 42.5 °
